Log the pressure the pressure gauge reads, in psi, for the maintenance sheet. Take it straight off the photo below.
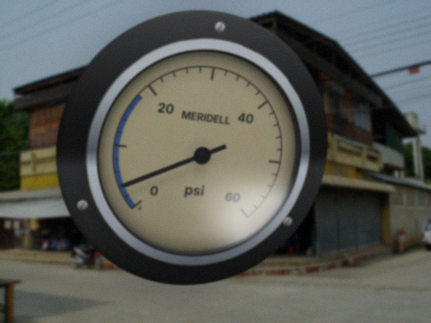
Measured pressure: 4 psi
